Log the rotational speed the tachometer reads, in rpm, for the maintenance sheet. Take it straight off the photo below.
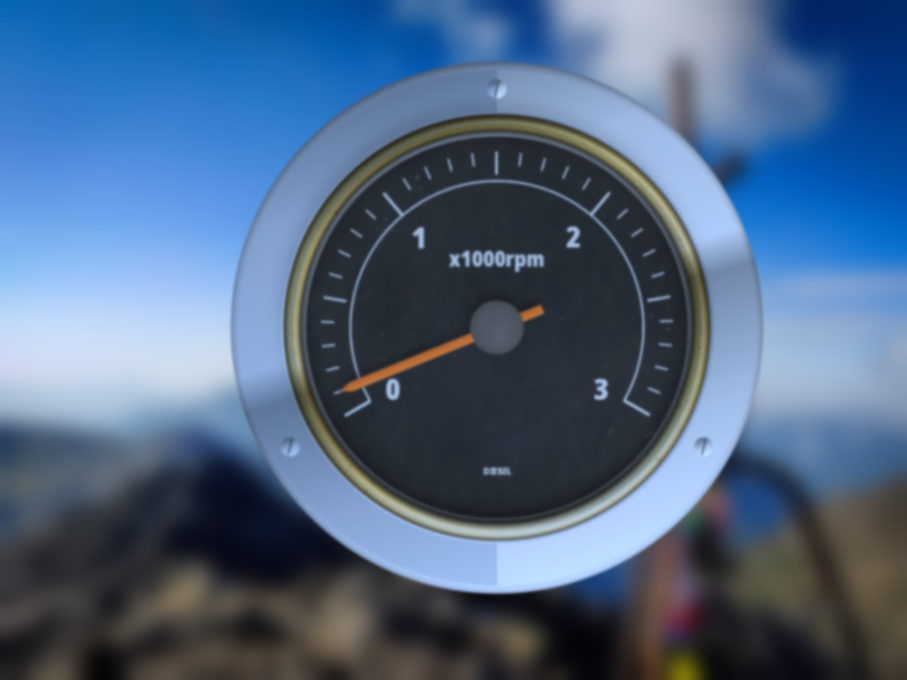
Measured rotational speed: 100 rpm
